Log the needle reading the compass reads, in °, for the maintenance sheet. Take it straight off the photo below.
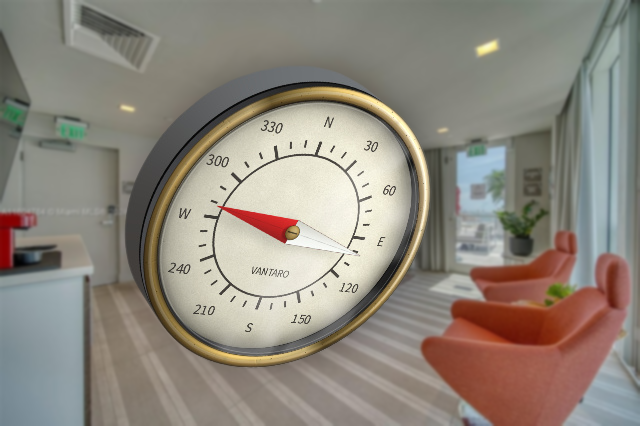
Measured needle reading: 280 °
